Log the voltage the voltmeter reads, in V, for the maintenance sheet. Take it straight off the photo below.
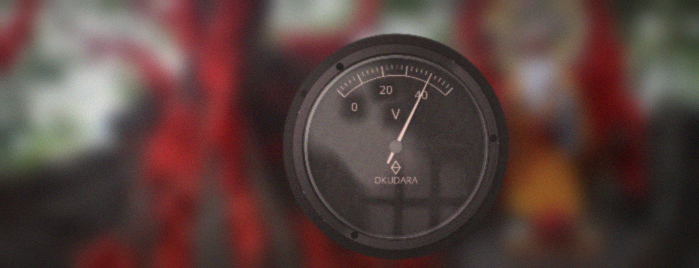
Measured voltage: 40 V
